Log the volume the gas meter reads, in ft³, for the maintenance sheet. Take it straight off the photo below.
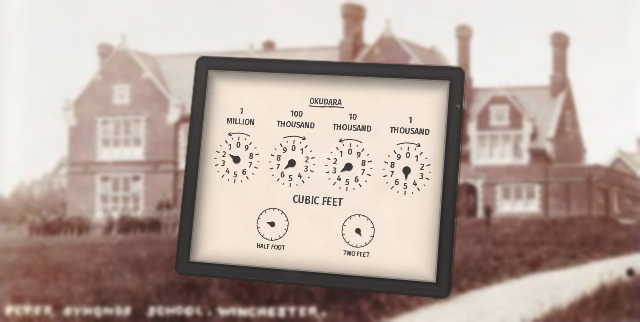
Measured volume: 163500 ft³
